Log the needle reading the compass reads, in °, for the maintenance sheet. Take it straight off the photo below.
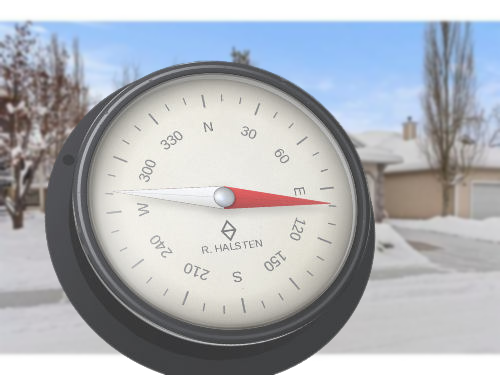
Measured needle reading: 100 °
